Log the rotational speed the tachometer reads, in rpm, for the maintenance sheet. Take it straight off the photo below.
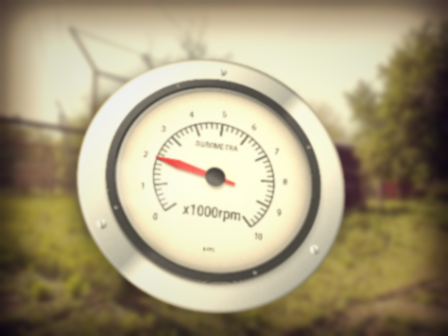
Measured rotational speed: 2000 rpm
